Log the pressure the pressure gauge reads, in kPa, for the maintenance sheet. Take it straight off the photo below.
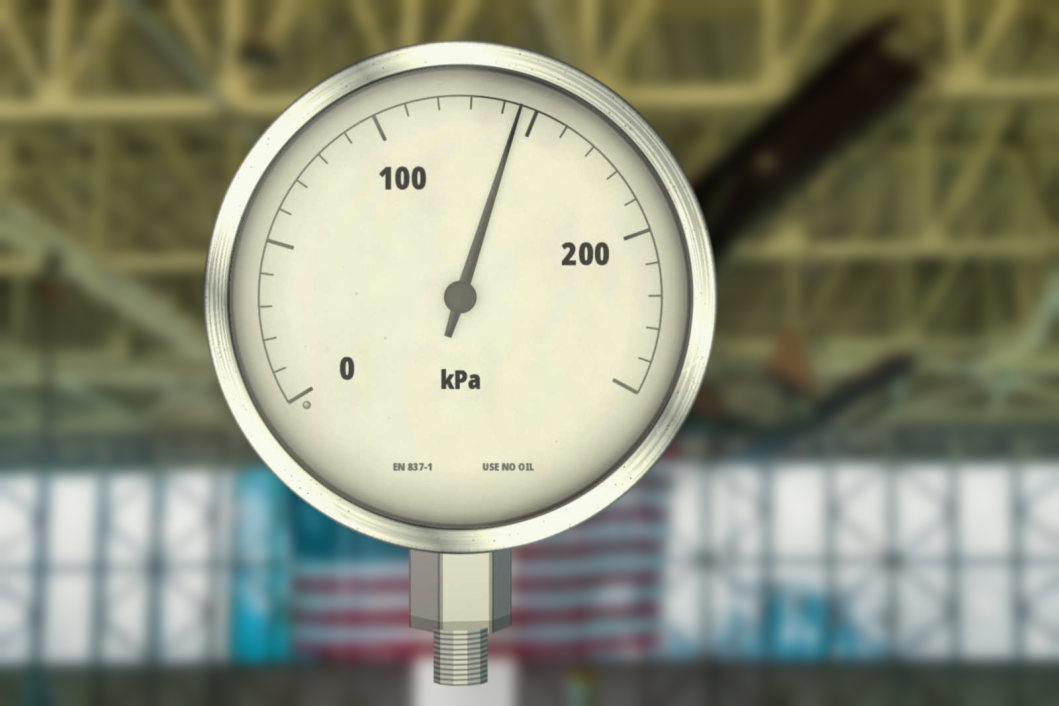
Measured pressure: 145 kPa
